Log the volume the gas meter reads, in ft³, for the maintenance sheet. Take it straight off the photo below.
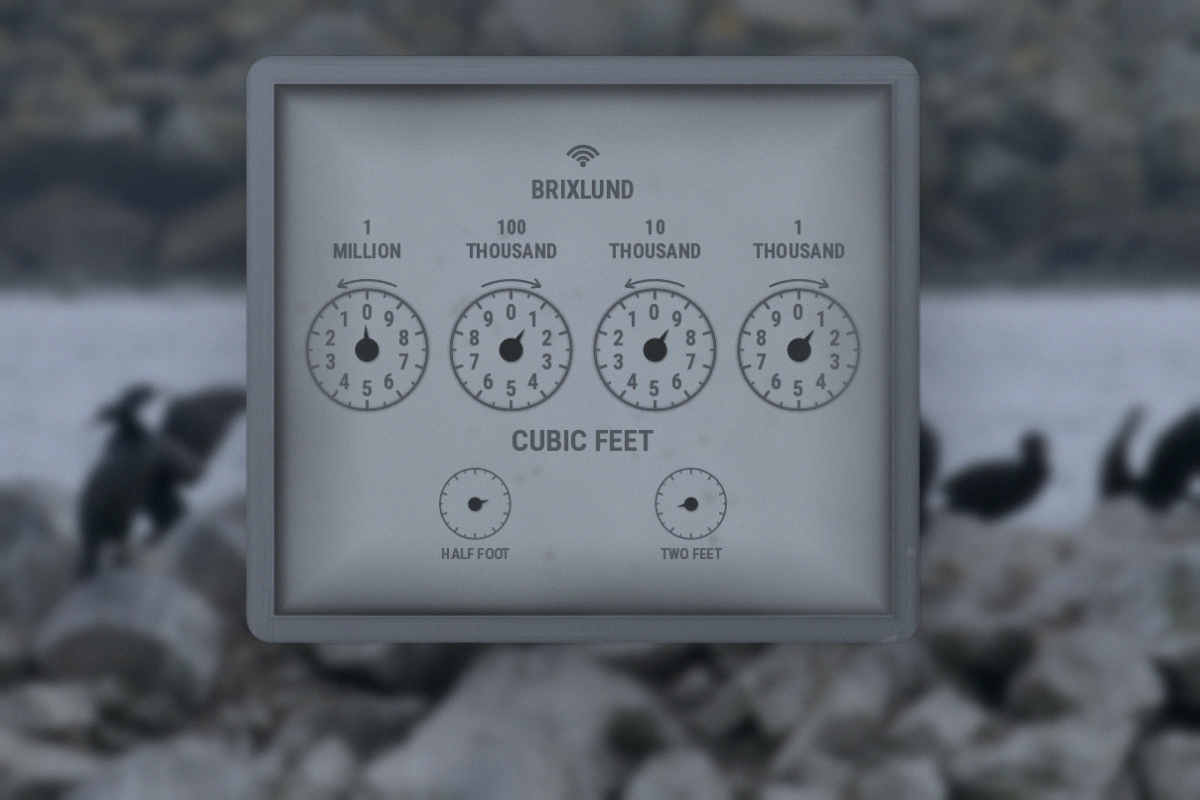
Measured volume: 9100 ft³
